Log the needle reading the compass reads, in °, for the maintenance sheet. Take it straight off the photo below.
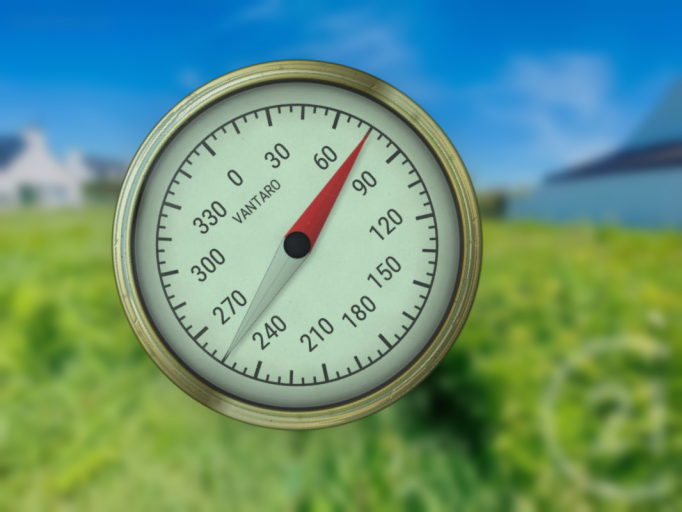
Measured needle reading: 75 °
